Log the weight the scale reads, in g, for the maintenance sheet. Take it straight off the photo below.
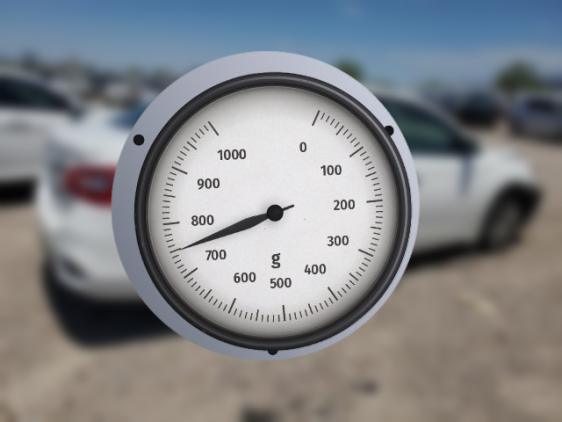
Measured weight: 750 g
